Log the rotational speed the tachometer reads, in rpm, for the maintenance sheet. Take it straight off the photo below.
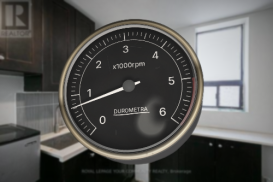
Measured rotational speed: 700 rpm
